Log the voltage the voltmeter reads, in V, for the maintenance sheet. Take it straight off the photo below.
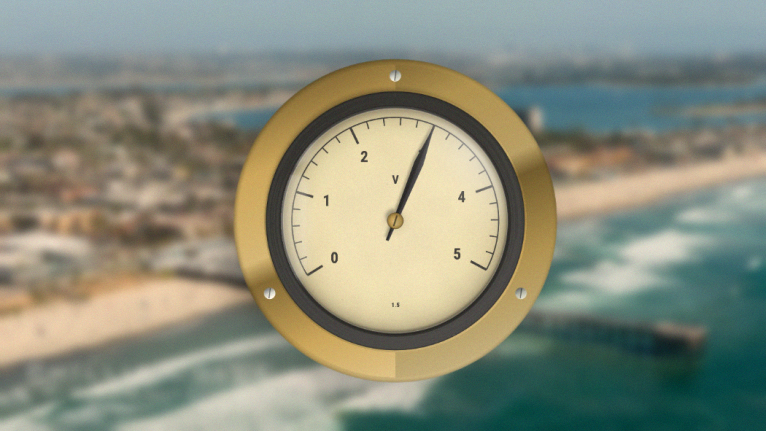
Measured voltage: 3 V
